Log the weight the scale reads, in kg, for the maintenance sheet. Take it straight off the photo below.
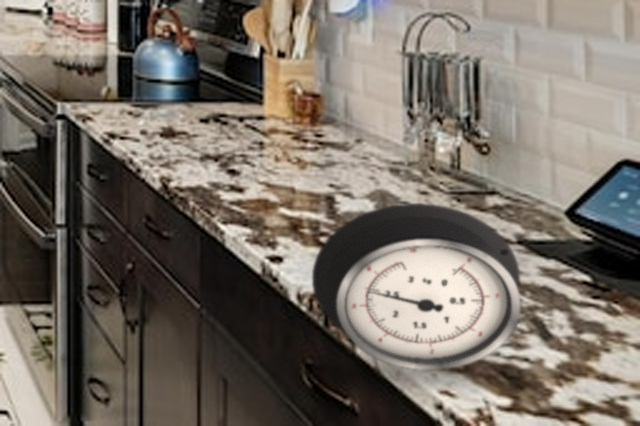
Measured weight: 2.5 kg
